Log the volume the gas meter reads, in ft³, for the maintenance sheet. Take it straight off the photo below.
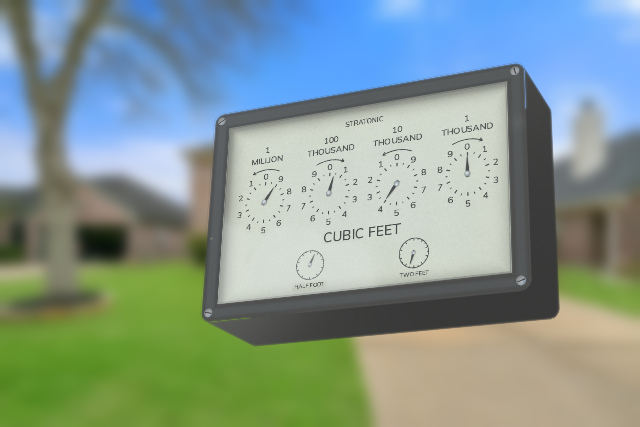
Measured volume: 904000 ft³
